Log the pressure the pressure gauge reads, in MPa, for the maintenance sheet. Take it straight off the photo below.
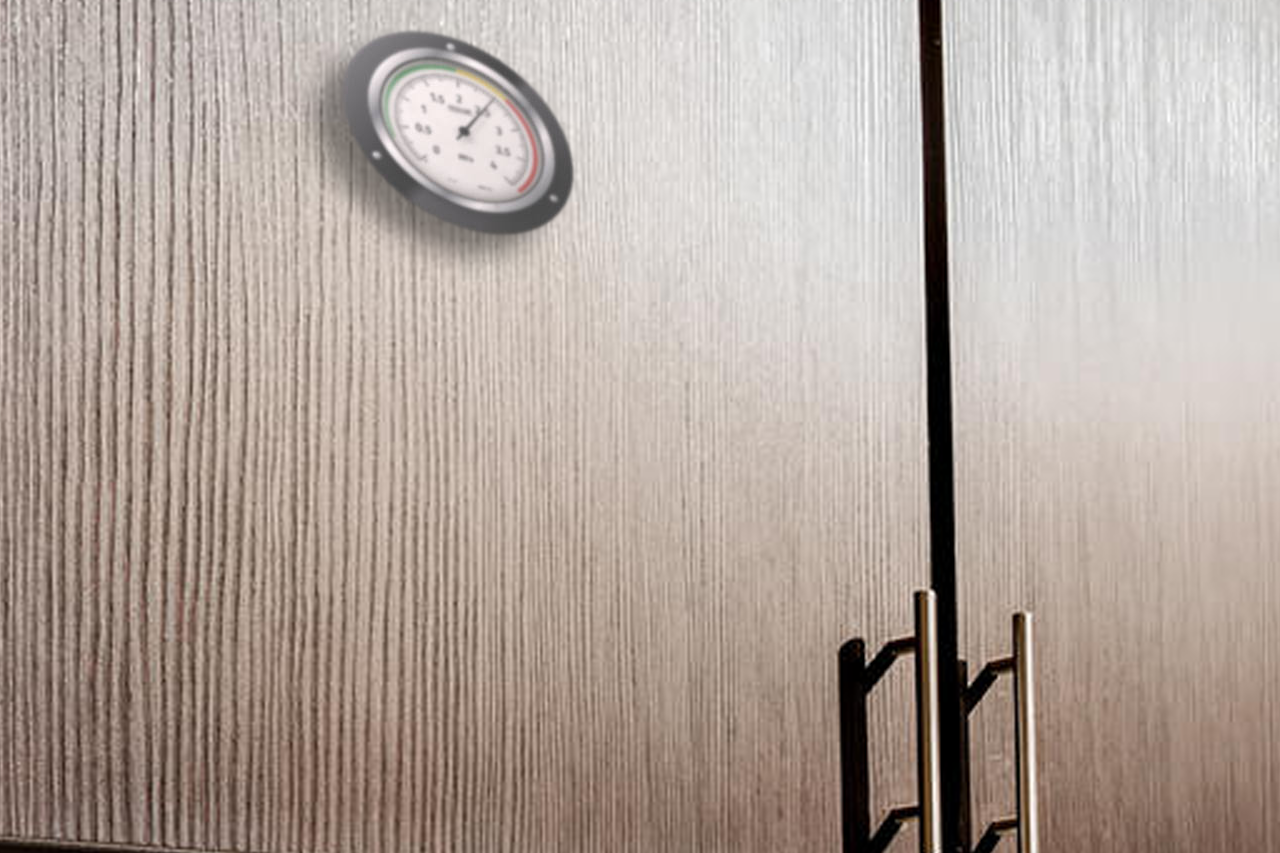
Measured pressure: 2.5 MPa
